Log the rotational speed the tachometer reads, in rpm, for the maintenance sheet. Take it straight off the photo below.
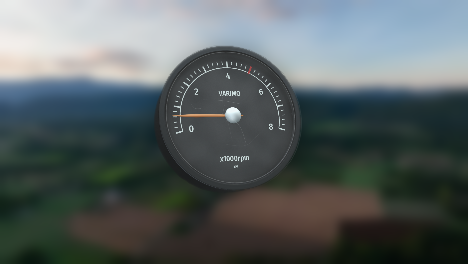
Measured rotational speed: 600 rpm
